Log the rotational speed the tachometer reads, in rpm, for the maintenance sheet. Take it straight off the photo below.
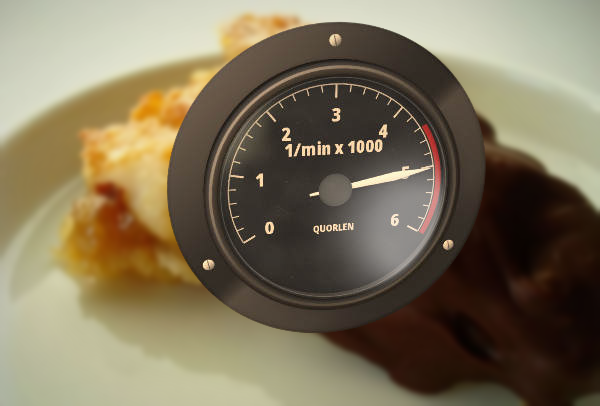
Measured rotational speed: 5000 rpm
